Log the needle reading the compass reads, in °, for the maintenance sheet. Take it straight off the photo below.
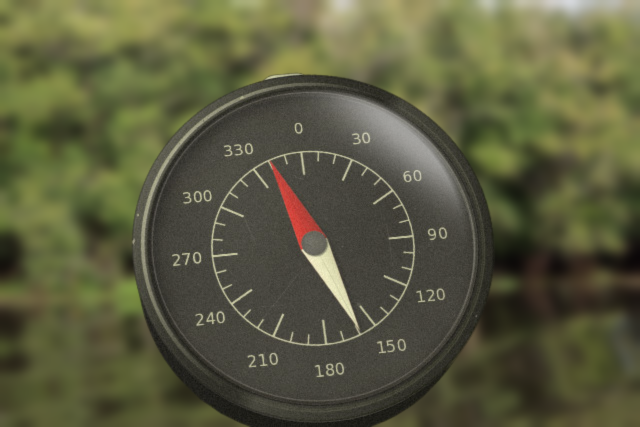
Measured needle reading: 340 °
